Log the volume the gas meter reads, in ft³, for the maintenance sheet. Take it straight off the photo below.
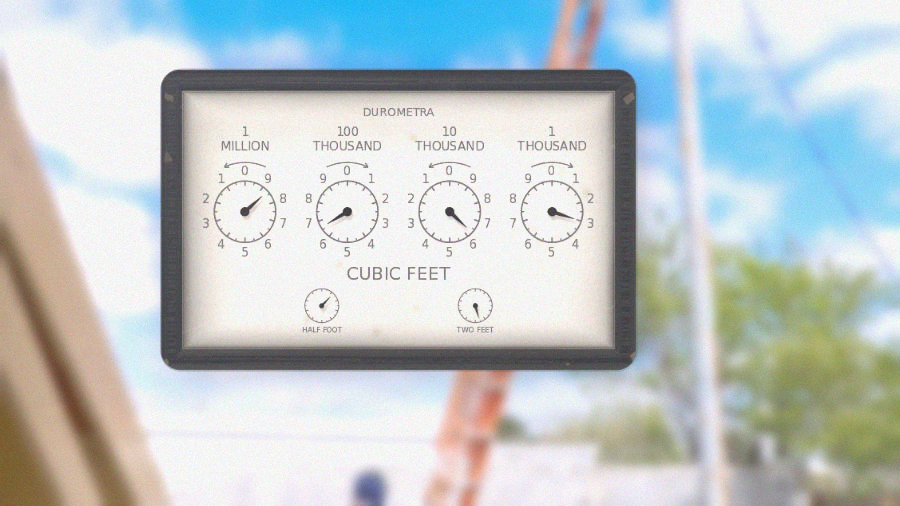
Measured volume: 866300 ft³
